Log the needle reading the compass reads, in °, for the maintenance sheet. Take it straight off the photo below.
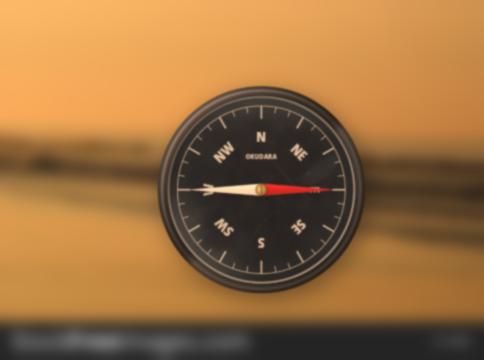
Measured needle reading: 90 °
